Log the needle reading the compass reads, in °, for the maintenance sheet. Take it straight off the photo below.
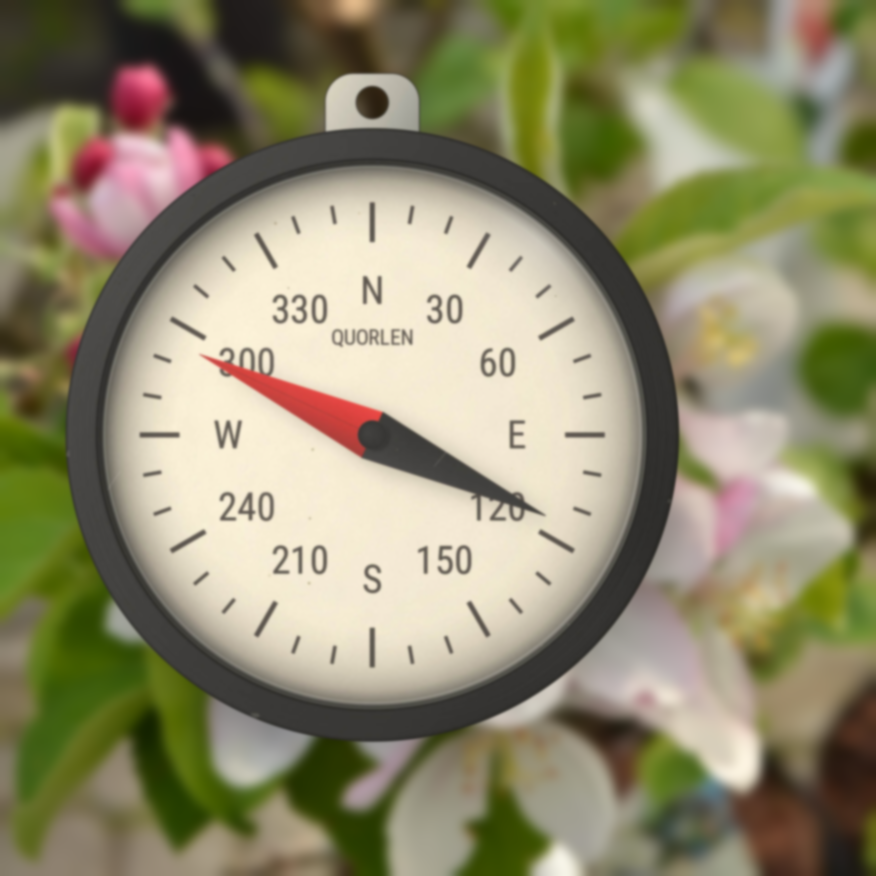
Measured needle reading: 295 °
